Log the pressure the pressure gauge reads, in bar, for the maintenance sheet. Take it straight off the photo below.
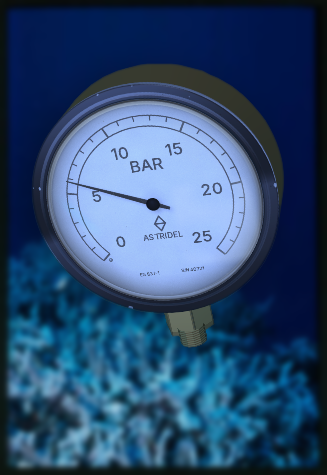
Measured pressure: 6 bar
